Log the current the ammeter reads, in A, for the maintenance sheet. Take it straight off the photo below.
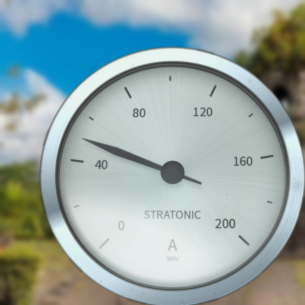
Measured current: 50 A
